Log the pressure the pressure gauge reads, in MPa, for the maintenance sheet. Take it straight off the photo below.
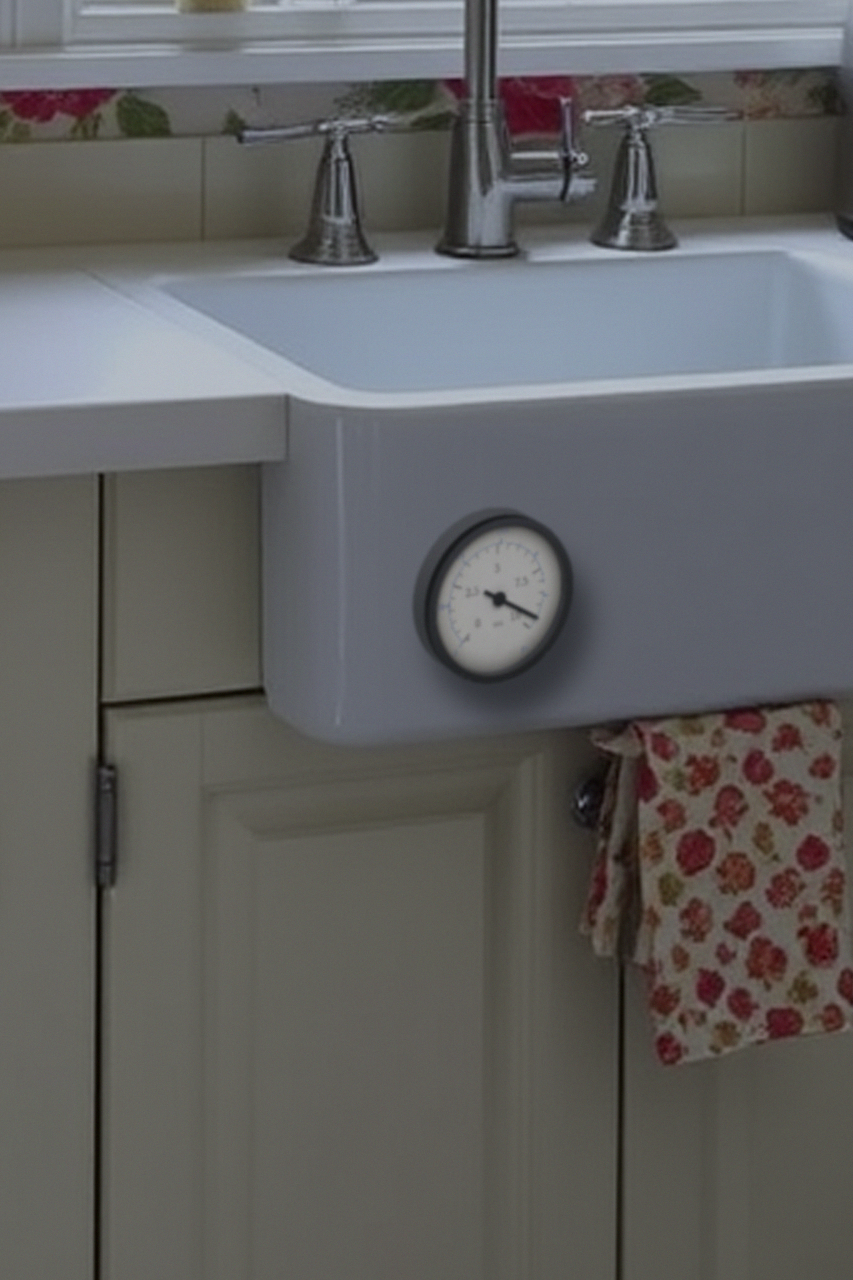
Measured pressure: 9.5 MPa
